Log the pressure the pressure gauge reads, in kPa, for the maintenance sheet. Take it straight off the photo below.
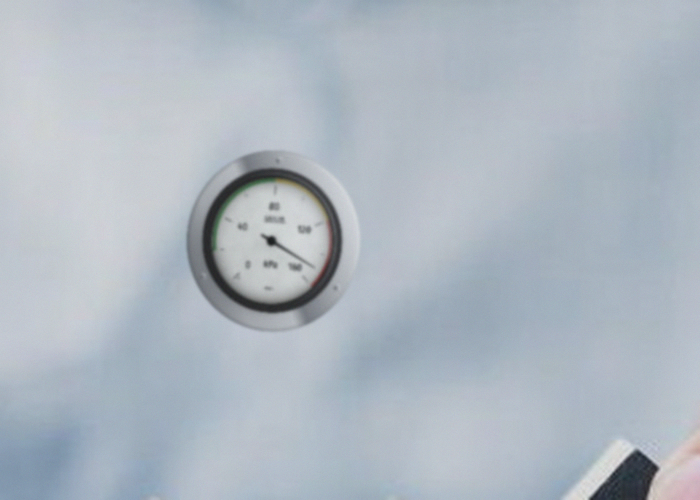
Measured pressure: 150 kPa
